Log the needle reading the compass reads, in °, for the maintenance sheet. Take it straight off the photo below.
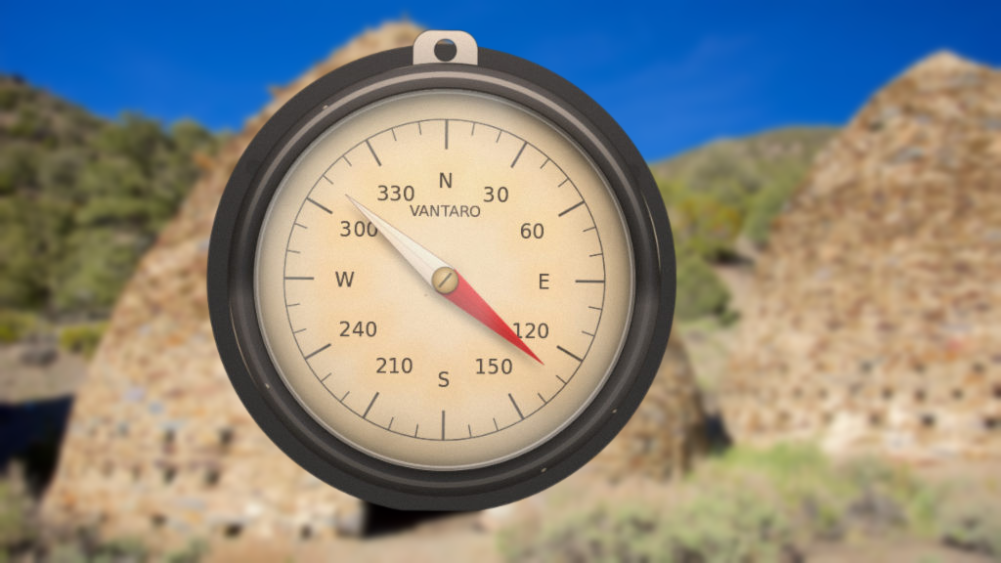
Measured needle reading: 130 °
